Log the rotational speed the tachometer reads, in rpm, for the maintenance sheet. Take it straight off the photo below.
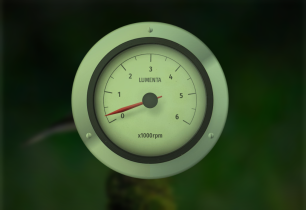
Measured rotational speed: 250 rpm
